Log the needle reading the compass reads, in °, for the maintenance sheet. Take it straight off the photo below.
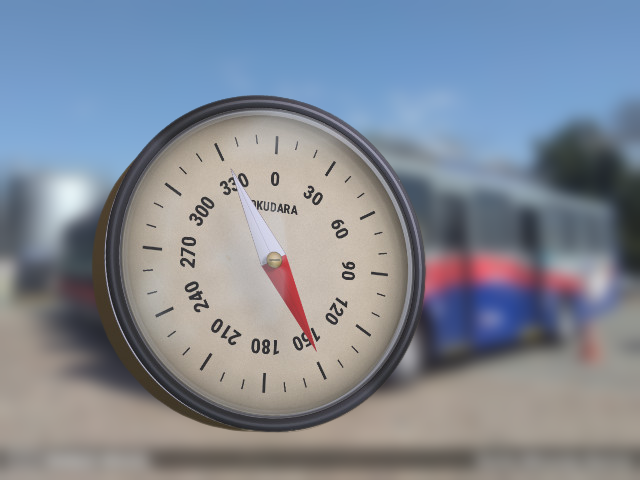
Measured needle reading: 150 °
